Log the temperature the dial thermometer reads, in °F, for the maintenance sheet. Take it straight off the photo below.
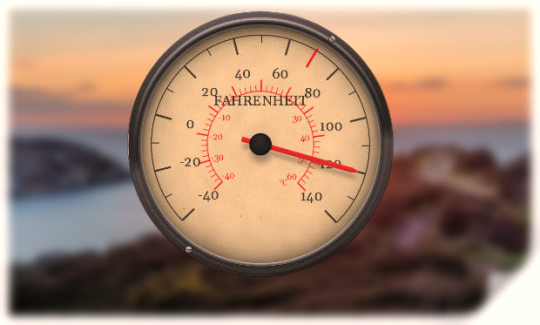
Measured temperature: 120 °F
